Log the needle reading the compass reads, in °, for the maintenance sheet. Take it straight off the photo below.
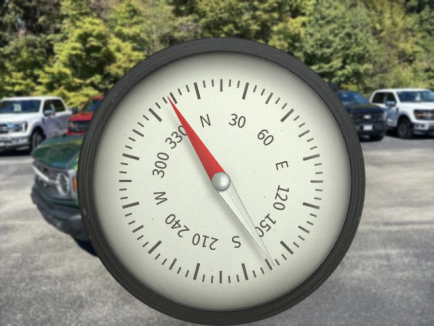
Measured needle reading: 342.5 °
